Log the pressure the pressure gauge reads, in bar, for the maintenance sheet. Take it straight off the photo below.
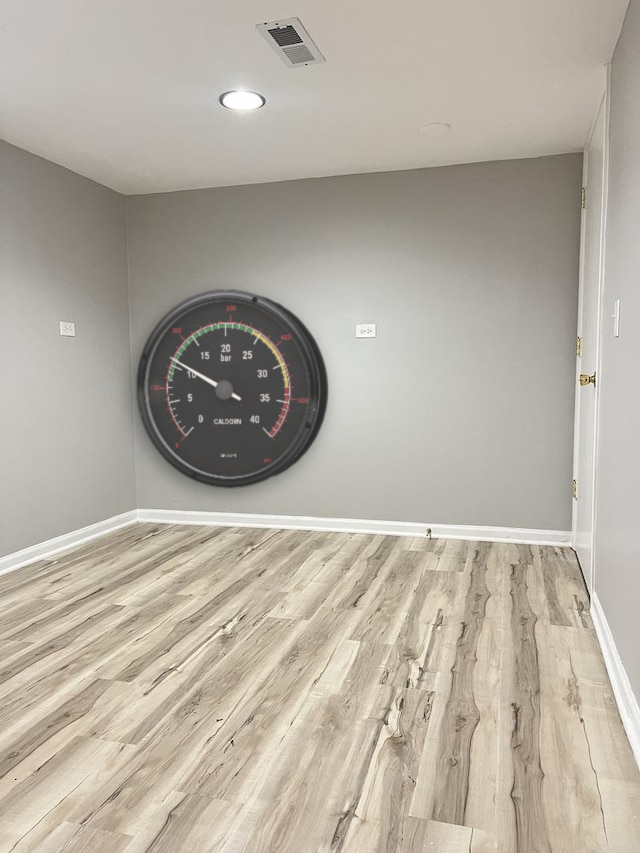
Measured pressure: 11 bar
